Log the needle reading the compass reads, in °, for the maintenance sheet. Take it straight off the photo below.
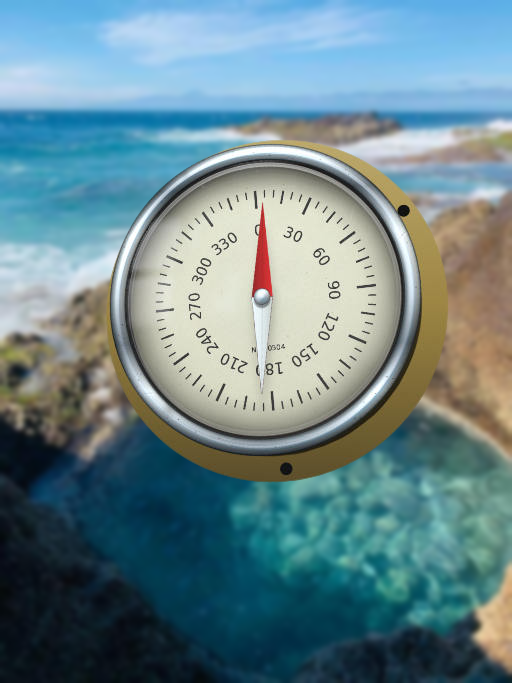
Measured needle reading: 5 °
